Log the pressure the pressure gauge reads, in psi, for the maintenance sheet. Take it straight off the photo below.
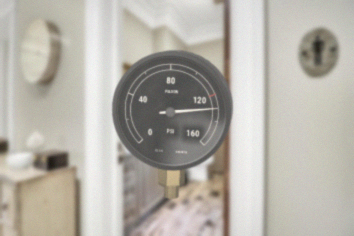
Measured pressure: 130 psi
